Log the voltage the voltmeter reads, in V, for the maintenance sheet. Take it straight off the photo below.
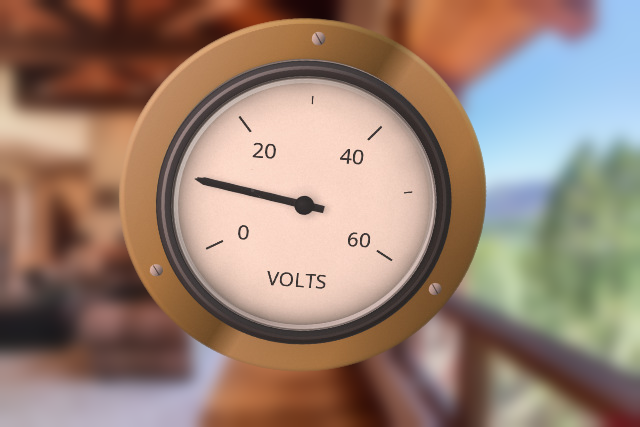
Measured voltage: 10 V
